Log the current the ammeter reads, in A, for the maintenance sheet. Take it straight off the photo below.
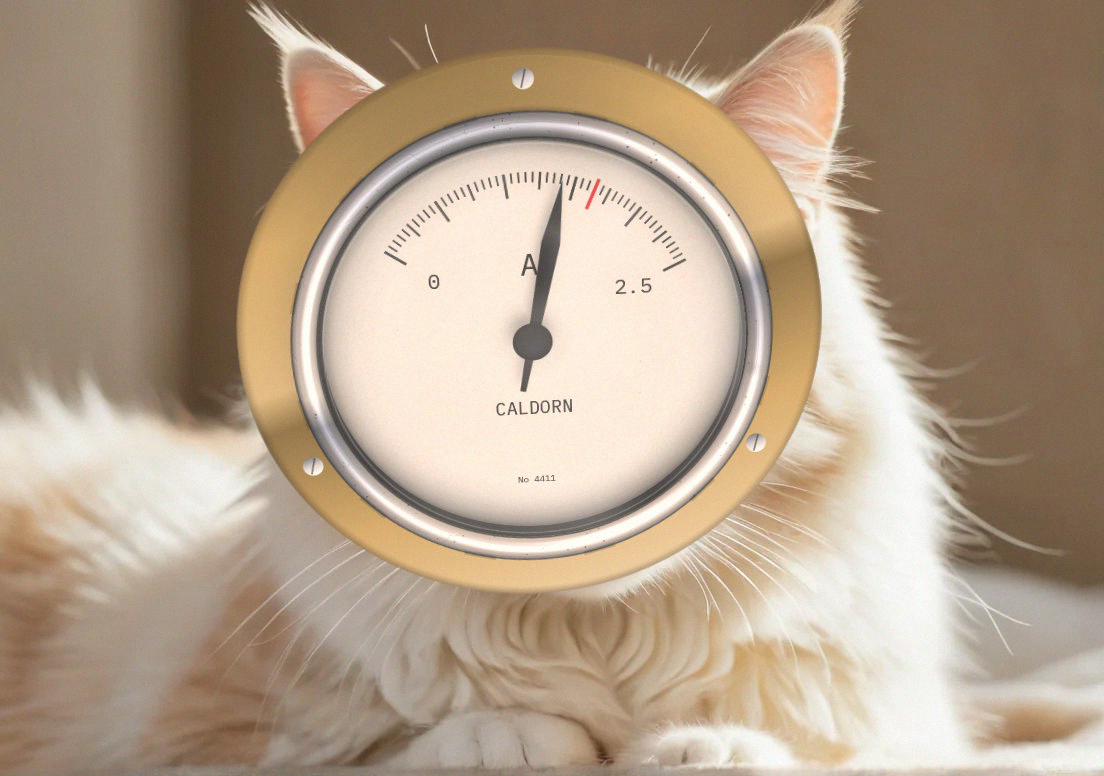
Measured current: 1.4 A
